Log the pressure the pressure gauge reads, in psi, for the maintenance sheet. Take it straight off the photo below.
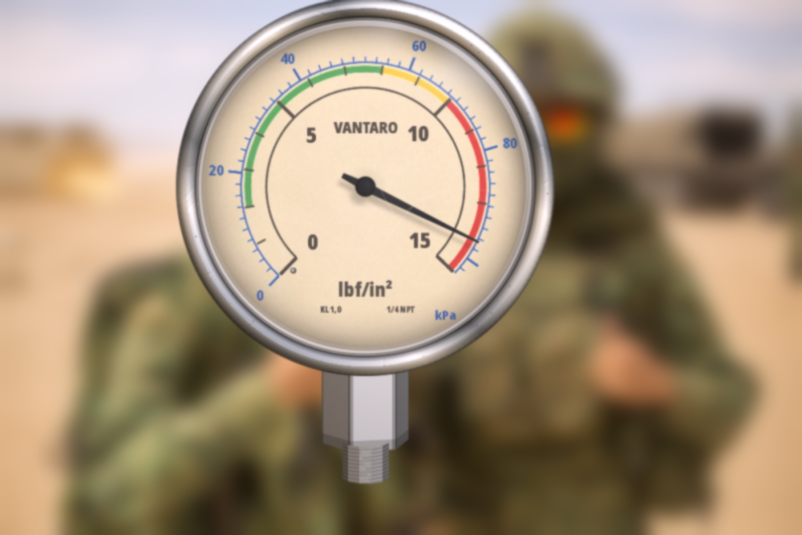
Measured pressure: 14 psi
